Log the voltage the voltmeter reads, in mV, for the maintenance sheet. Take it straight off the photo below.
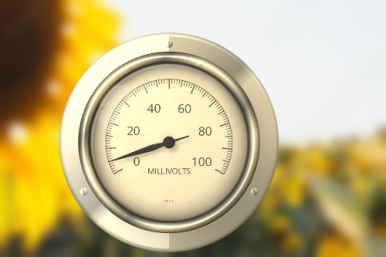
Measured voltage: 5 mV
